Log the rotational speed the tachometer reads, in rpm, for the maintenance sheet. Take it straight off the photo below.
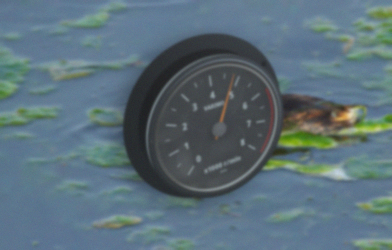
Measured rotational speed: 4750 rpm
